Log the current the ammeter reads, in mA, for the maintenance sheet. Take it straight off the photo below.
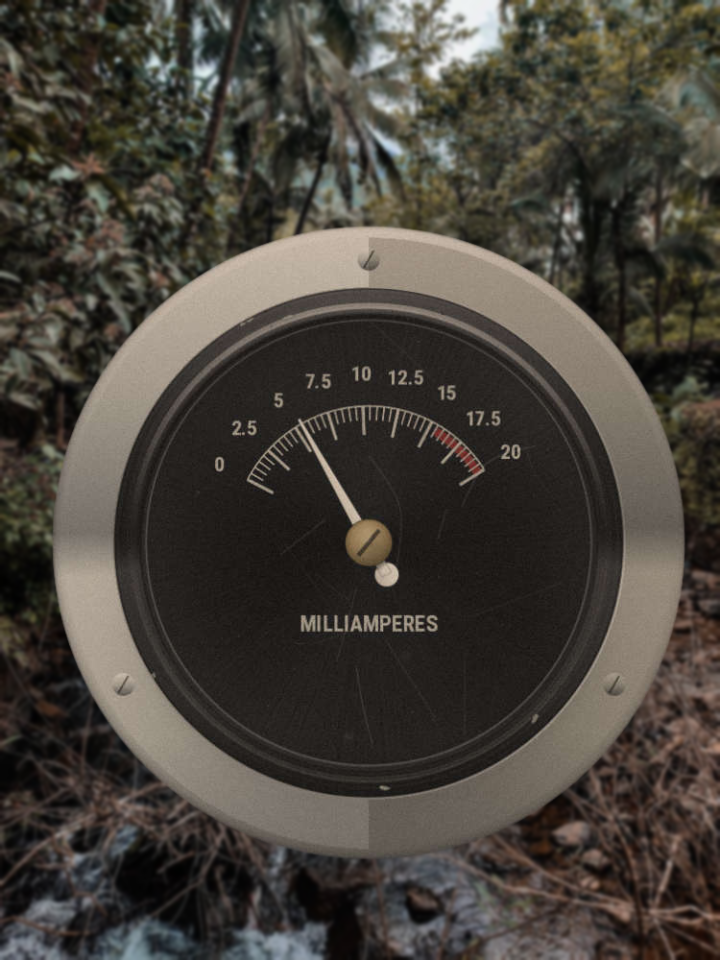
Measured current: 5.5 mA
